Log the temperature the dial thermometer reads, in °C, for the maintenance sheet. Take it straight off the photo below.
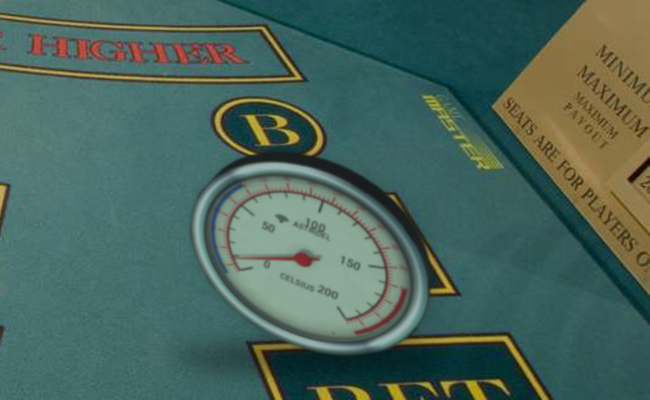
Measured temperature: 10 °C
